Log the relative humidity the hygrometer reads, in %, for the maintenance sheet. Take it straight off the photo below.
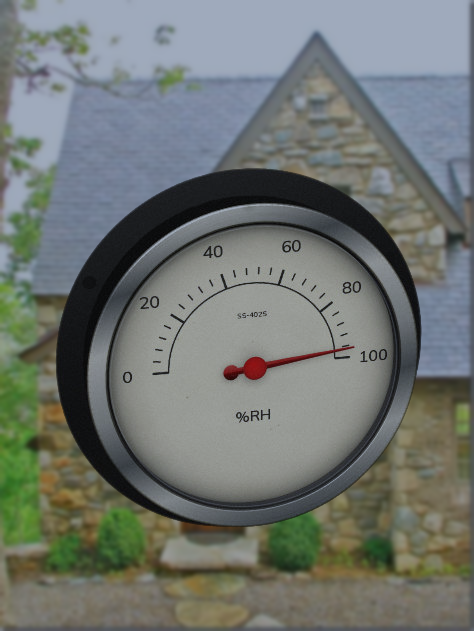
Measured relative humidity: 96 %
